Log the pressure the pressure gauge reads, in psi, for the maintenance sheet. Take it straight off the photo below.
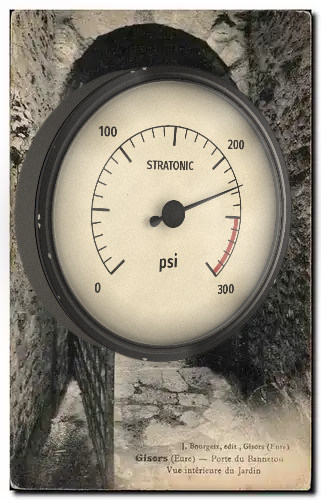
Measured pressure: 225 psi
